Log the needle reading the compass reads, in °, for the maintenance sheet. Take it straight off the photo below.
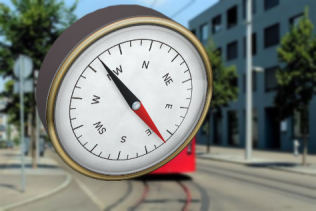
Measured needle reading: 130 °
